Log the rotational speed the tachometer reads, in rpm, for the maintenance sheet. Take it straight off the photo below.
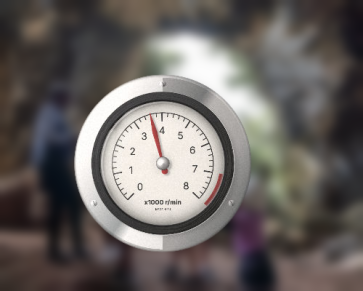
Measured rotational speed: 3600 rpm
